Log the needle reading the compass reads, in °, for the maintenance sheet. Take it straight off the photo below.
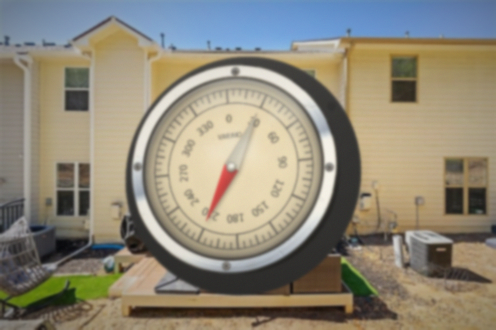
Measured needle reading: 210 °
